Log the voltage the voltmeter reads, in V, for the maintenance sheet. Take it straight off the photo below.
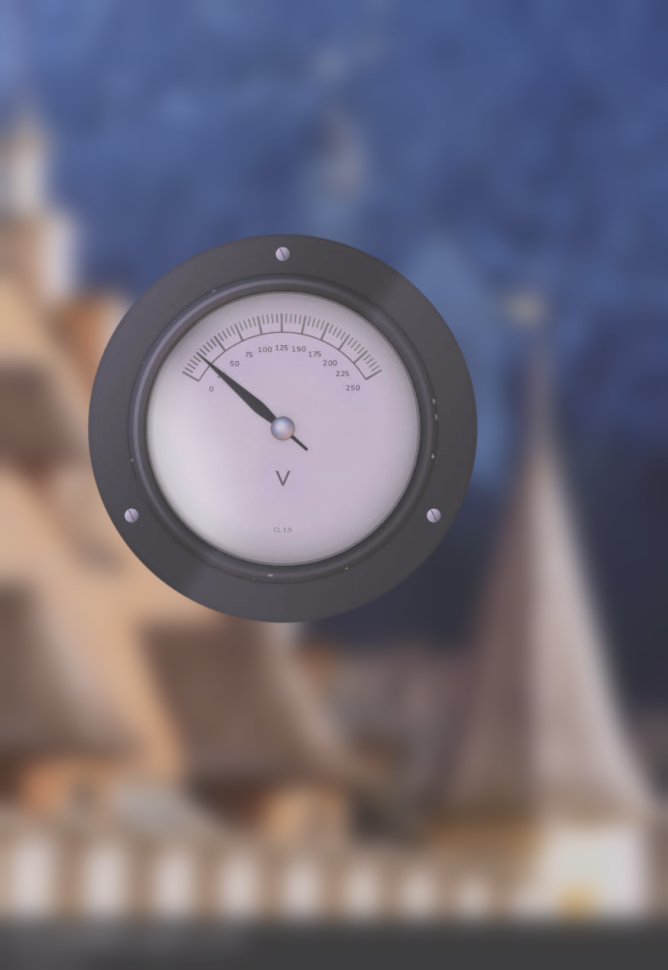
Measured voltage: 25 V
